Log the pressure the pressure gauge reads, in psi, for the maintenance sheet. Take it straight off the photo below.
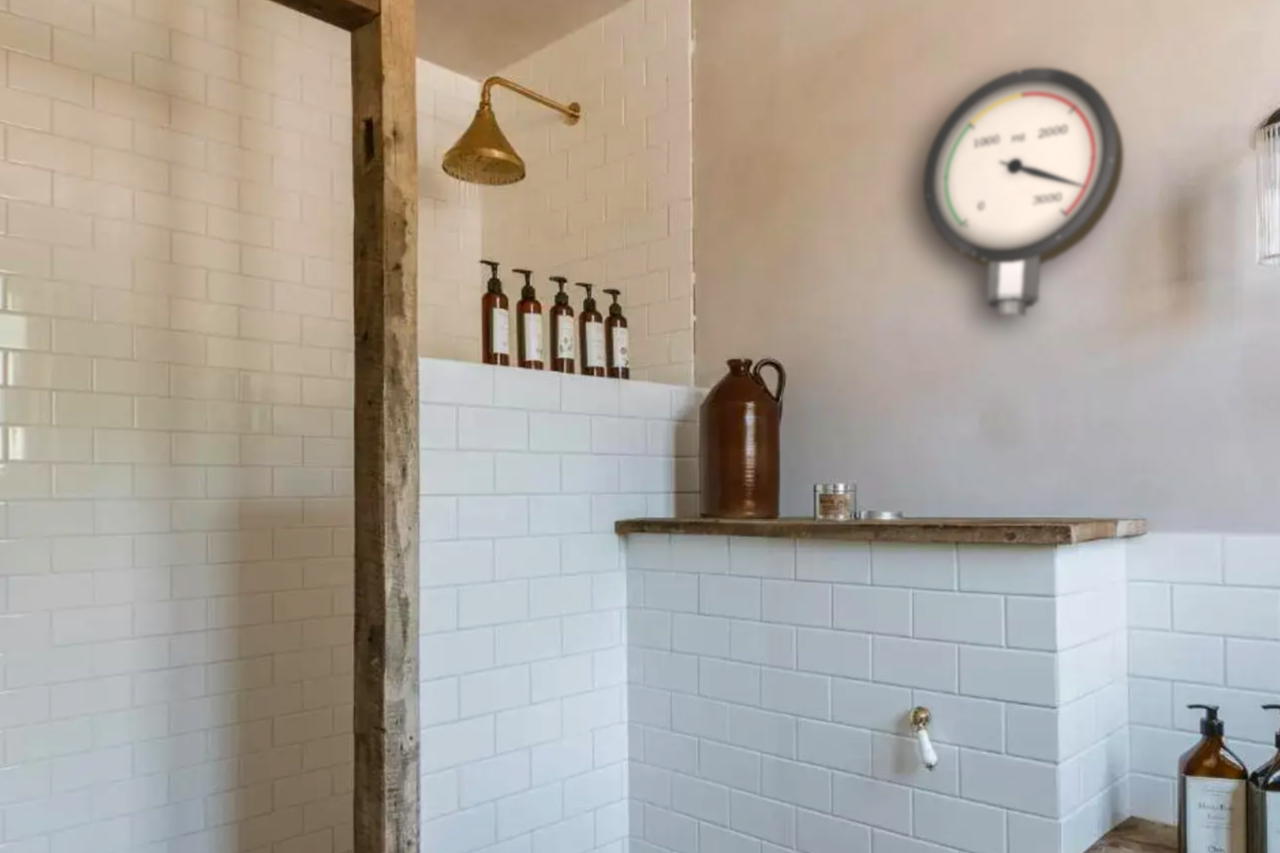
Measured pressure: 2750 psi
